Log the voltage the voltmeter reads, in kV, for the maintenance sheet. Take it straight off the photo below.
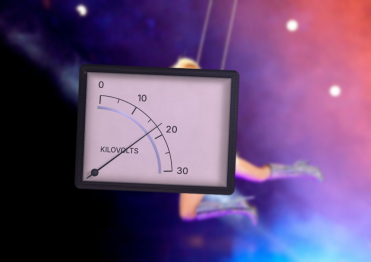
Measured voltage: 17.5 kV
